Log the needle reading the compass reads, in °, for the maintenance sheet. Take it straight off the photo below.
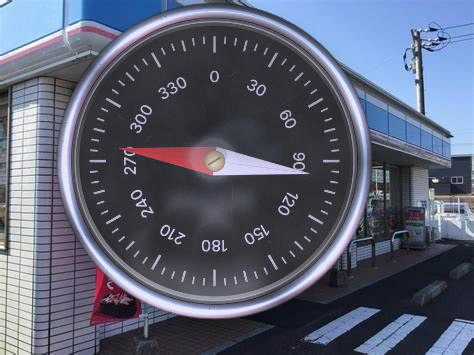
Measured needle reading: 277.5 °
